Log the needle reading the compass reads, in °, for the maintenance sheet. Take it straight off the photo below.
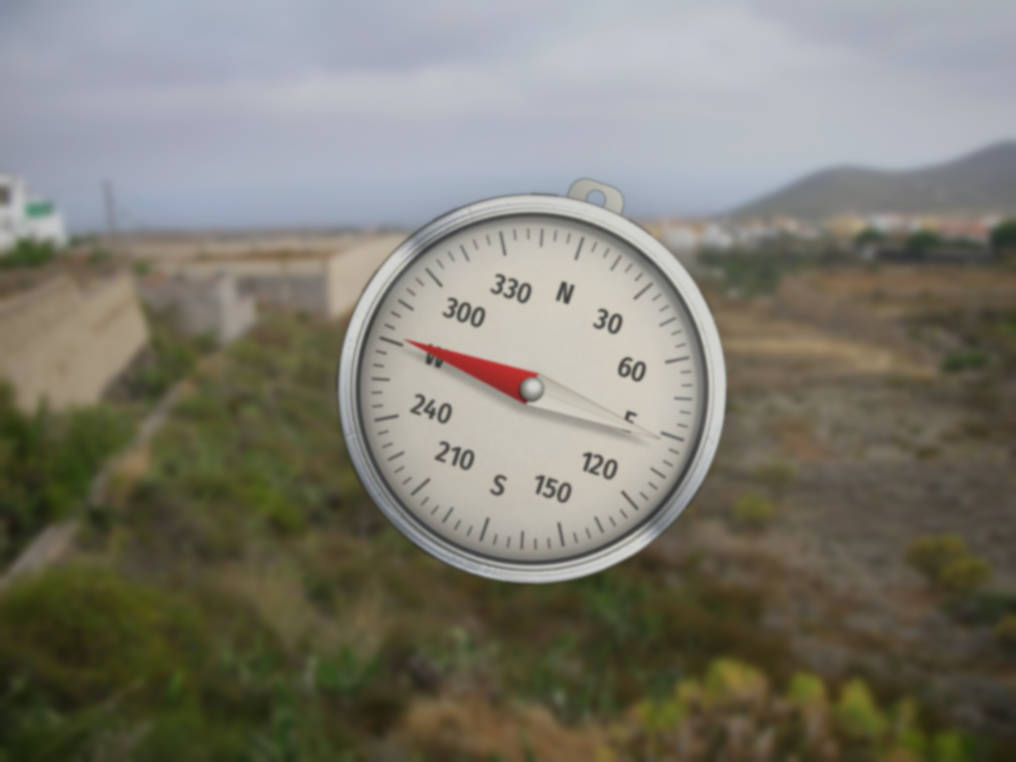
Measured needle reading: 272.5 °
